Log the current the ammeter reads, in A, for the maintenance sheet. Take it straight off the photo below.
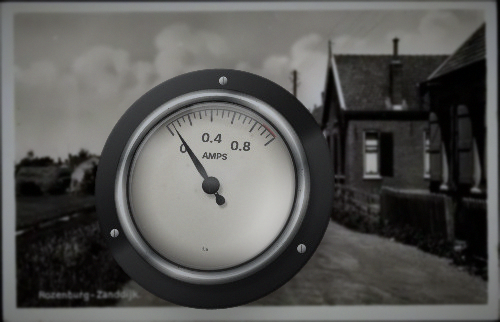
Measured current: 0.05 A
